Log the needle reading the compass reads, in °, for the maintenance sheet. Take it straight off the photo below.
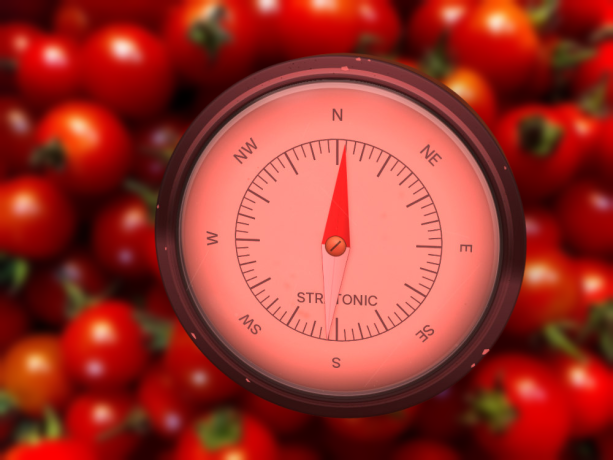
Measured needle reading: 5 °
